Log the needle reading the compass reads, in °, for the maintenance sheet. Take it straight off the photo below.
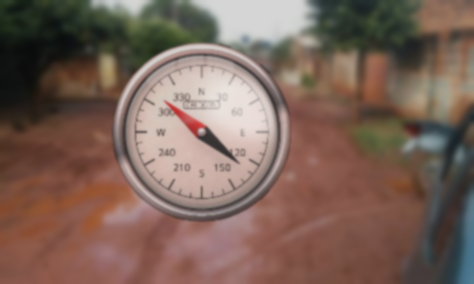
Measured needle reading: 310 °
